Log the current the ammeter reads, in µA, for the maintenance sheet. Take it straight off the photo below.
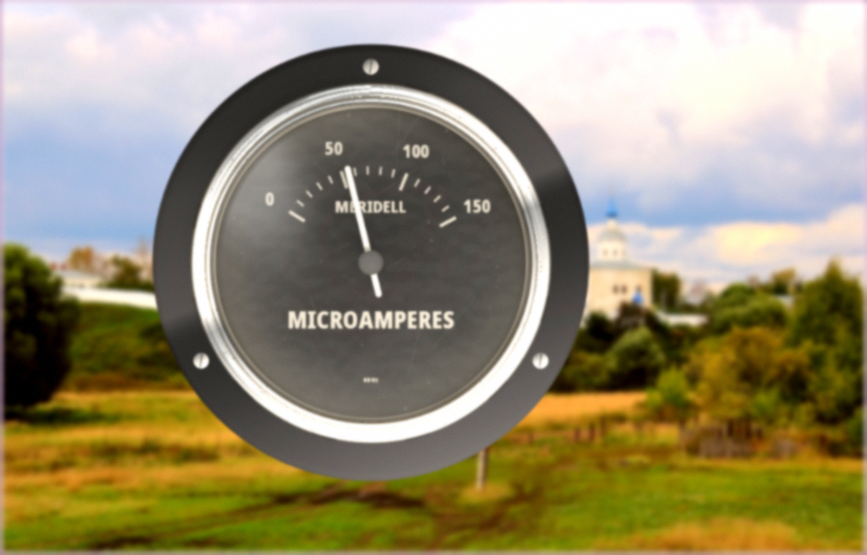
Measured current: 55 µA
